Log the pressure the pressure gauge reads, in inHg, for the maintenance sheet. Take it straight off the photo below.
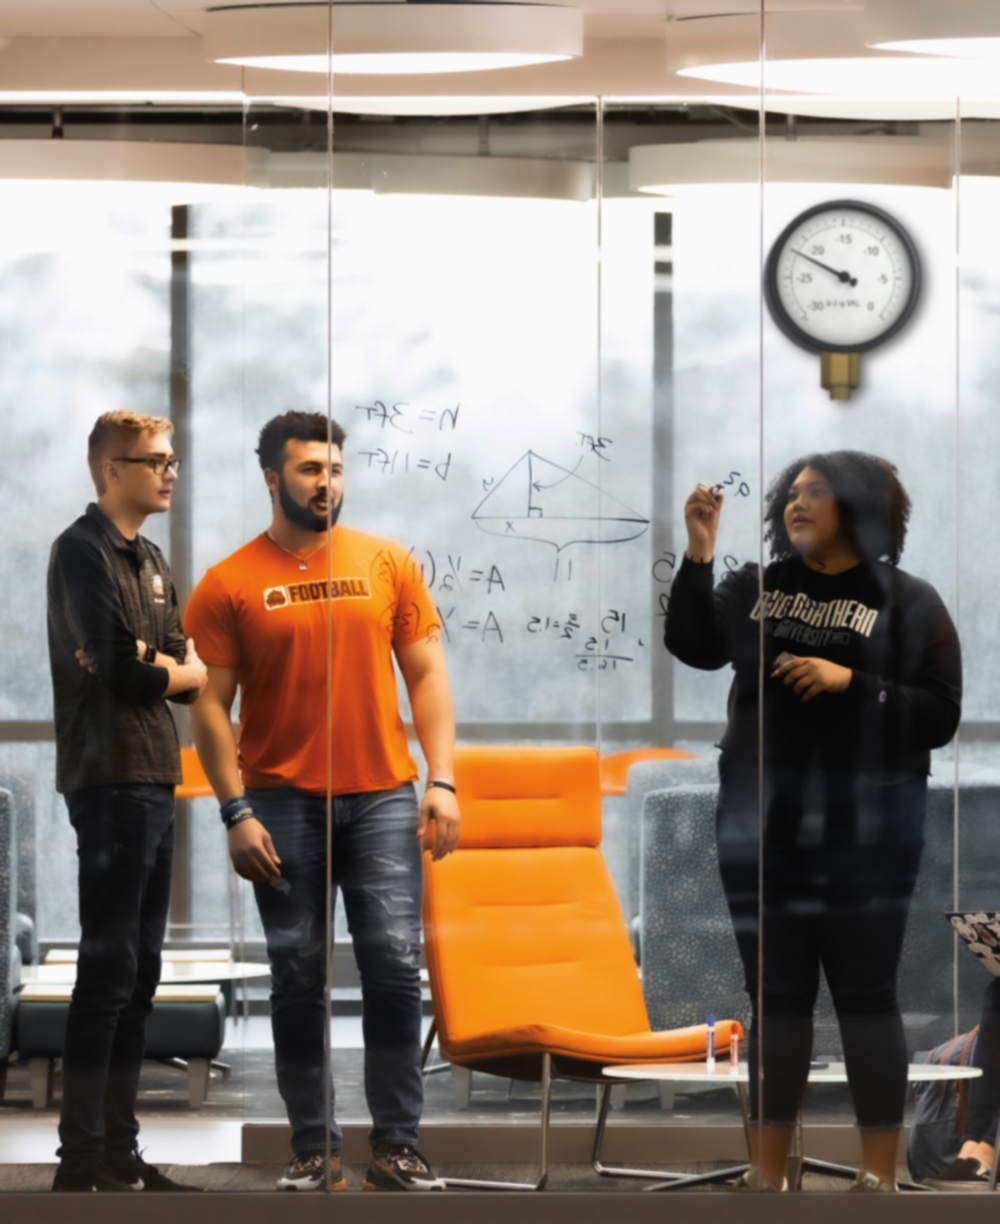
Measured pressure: -22 inHg
